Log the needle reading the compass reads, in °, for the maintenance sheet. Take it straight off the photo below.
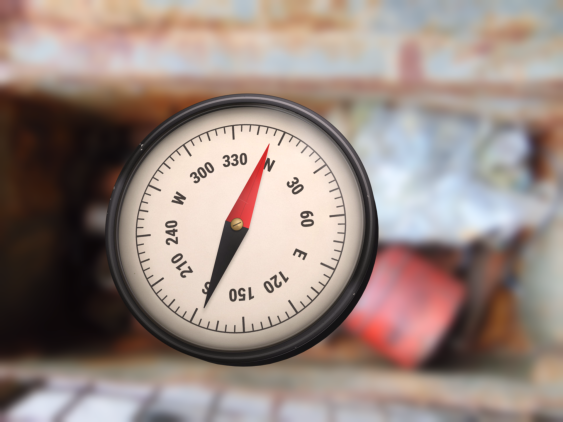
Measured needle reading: 355 °
